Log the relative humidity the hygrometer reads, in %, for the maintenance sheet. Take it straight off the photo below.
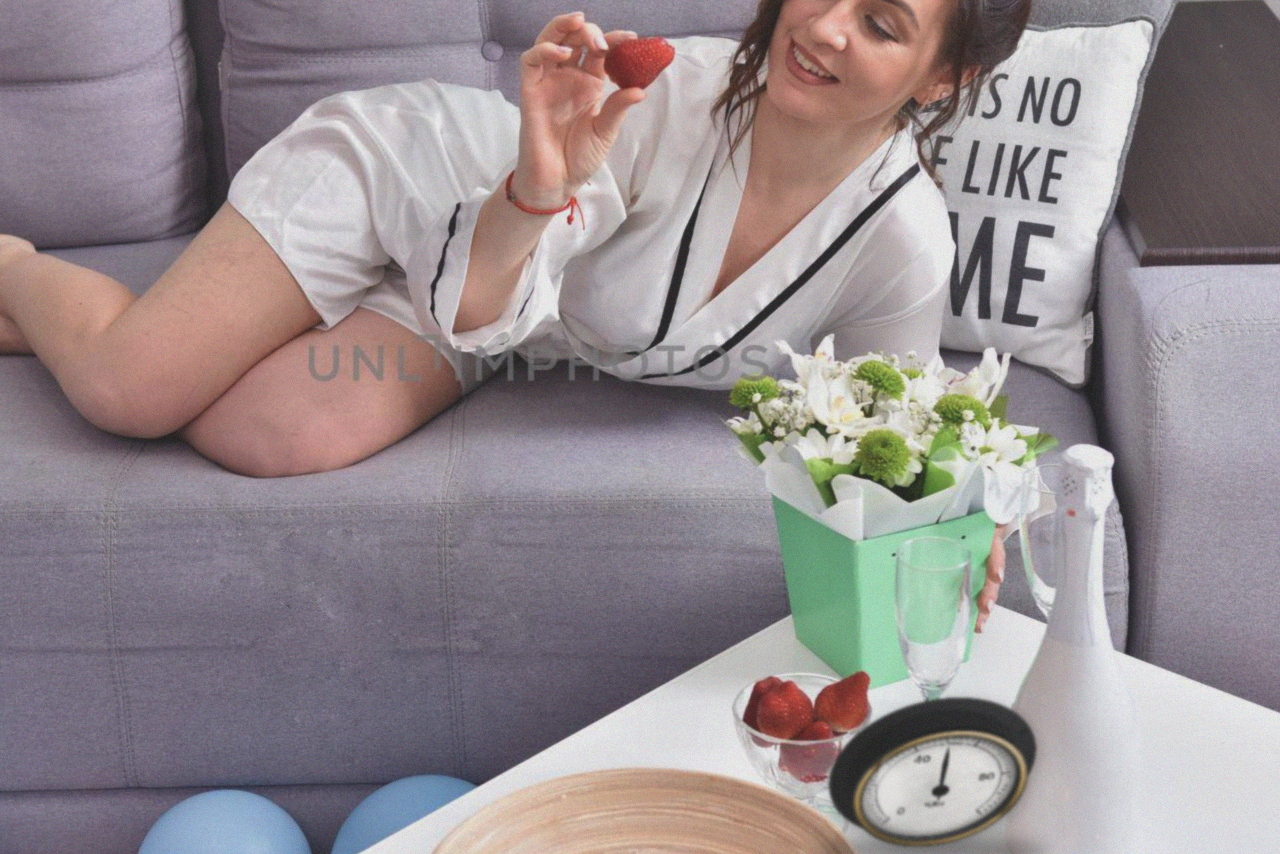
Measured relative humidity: 50 %
